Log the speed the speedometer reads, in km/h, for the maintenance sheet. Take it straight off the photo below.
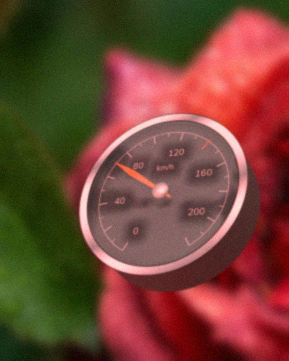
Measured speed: 70 km/h
